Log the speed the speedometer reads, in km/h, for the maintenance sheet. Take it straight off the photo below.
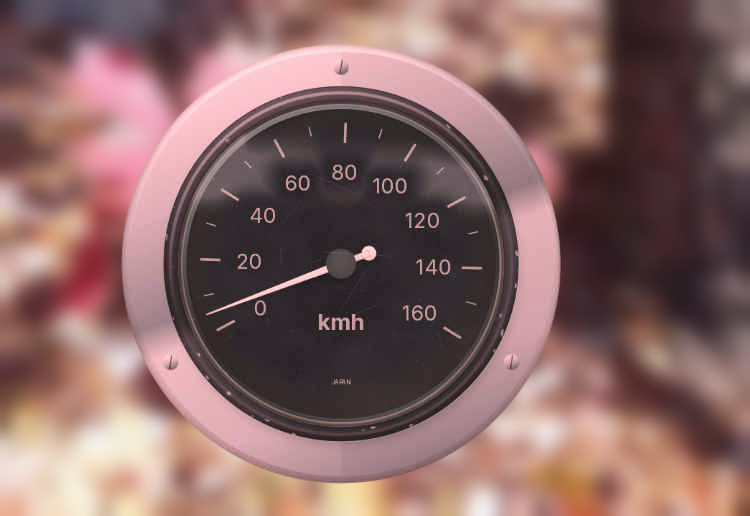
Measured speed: 5 km/h
